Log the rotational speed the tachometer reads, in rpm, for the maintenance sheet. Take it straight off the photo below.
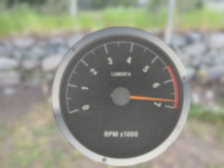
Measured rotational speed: 6750 rpm
